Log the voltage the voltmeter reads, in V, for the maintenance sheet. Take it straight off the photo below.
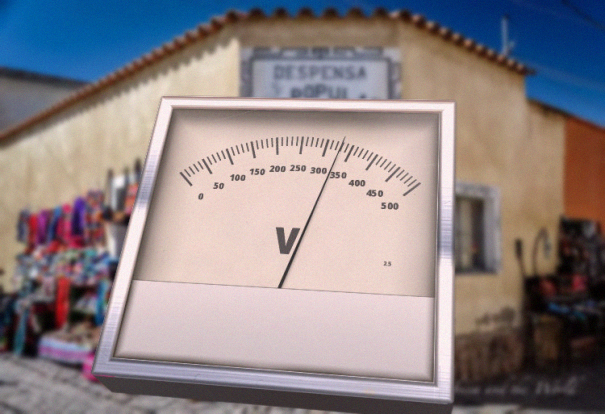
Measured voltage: 330 V
